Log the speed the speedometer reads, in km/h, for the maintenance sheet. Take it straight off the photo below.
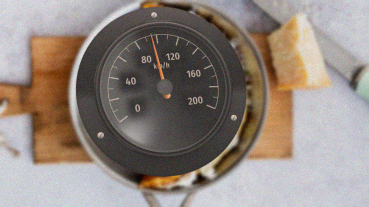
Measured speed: 95 km/h
